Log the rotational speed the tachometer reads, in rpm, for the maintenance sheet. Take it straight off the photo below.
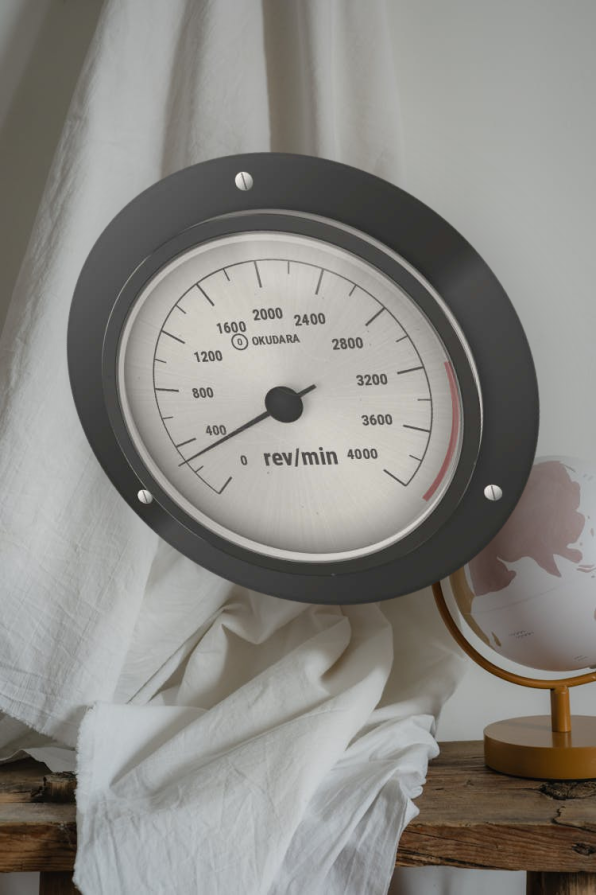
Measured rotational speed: 300 rpm
